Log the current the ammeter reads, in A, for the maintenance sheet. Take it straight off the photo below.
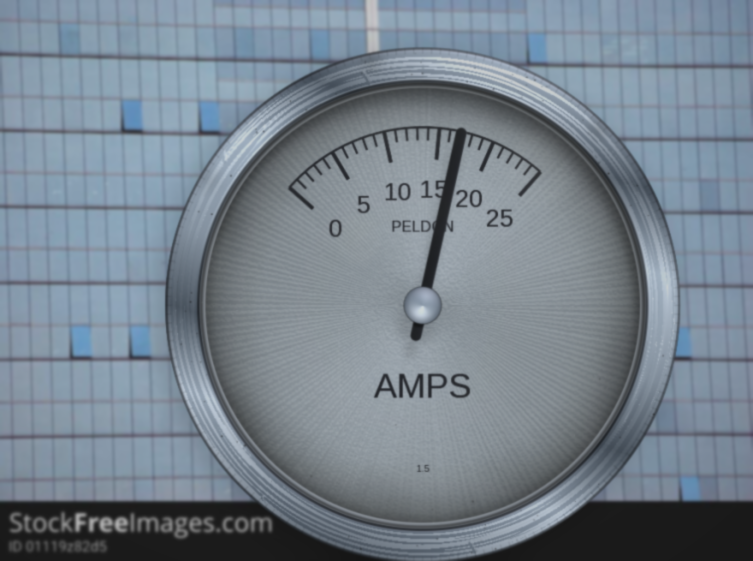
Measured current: 17 A
